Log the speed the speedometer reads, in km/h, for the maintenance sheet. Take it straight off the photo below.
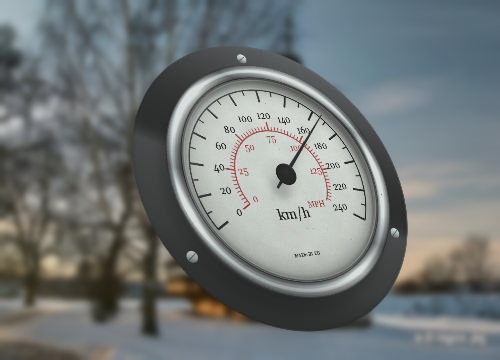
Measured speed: 165 km/h
